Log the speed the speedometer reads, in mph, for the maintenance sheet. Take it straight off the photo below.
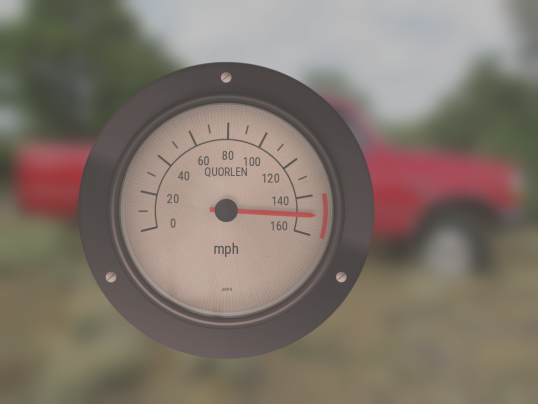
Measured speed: 150 mph
